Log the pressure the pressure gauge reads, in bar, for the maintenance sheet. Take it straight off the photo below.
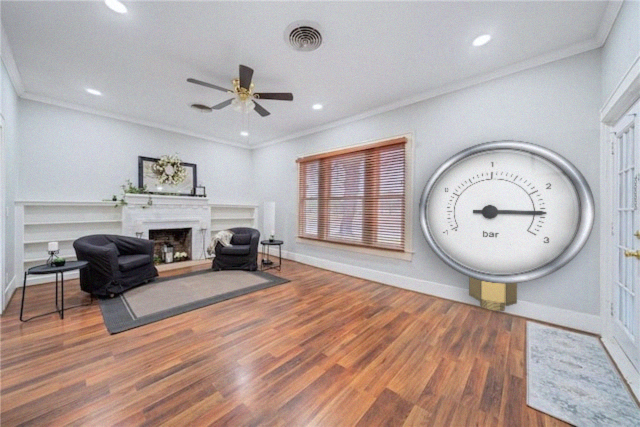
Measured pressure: 2.5 bar
